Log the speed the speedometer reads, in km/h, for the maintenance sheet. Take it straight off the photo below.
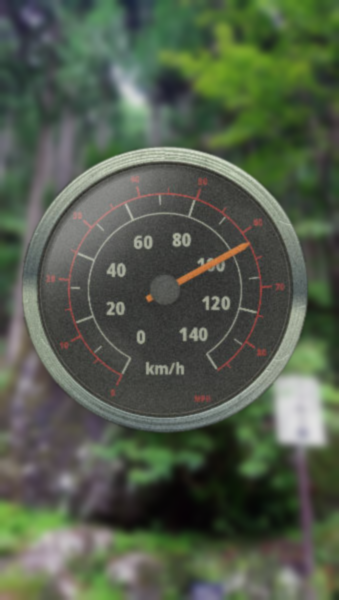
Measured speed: 100 km/h
